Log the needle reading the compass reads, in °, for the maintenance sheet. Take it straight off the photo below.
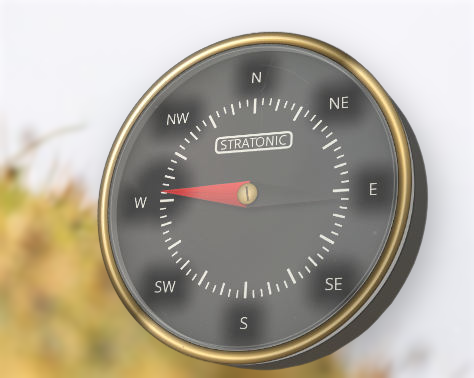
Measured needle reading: 275 °
